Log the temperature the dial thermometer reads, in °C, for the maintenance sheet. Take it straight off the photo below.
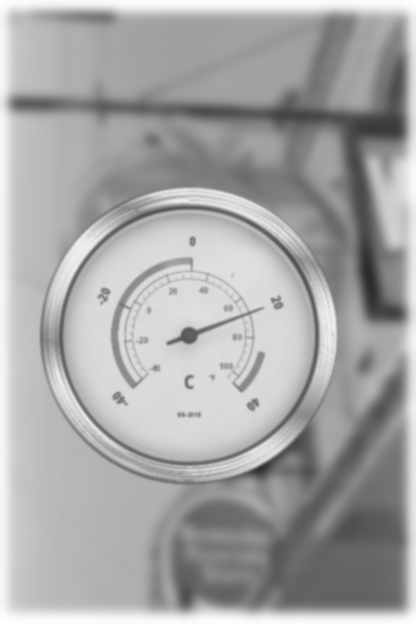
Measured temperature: 20 °C
